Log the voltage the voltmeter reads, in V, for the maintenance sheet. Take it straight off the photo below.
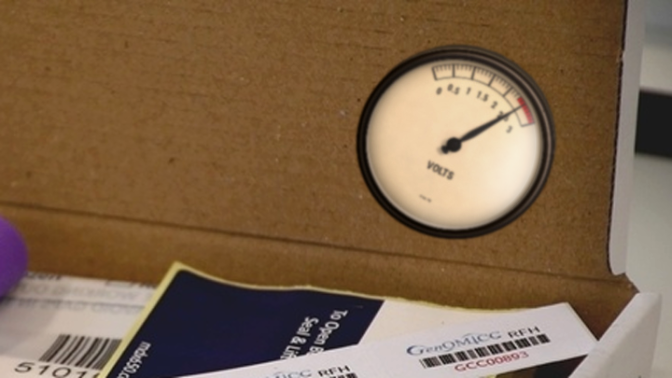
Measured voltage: 2.5 V
